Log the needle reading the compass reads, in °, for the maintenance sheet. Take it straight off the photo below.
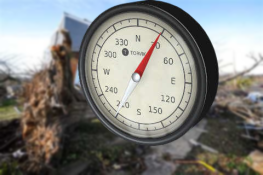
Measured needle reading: 30 °
